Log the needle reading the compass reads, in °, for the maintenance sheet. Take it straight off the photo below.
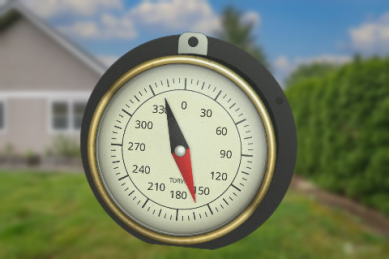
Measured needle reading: 160 °
